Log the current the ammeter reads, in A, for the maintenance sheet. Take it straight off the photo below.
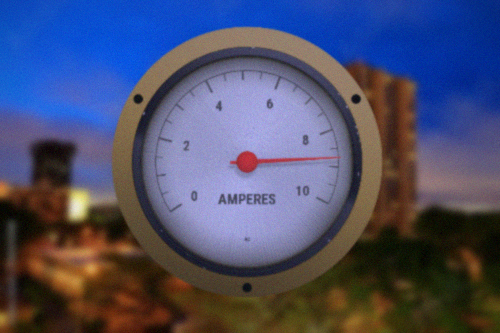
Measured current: 8.75 A
